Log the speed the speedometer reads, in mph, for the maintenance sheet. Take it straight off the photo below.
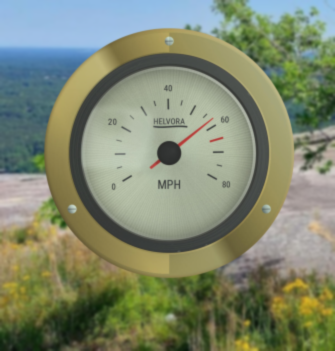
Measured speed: 57.5 mph
